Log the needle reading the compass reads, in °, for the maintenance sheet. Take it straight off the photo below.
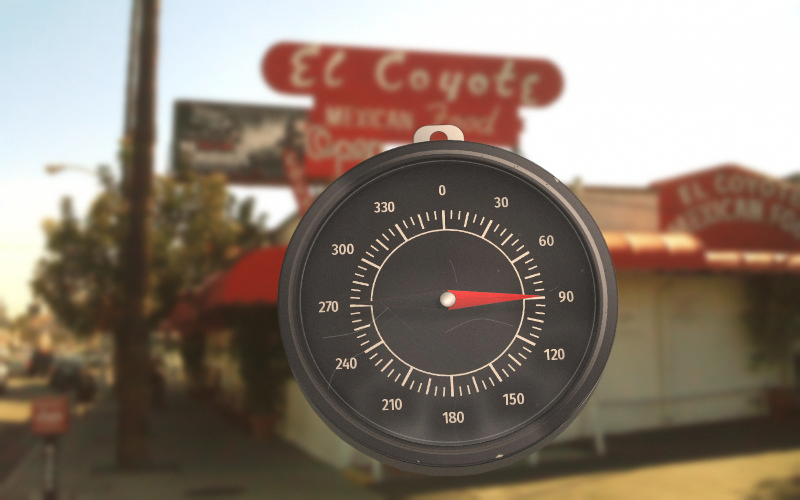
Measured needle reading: 90 °
